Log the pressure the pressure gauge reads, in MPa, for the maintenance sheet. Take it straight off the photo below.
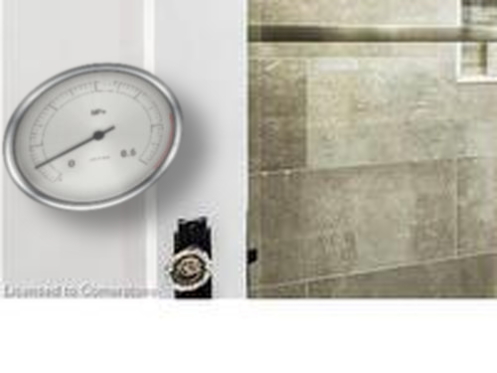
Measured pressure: 0.05 MPa
